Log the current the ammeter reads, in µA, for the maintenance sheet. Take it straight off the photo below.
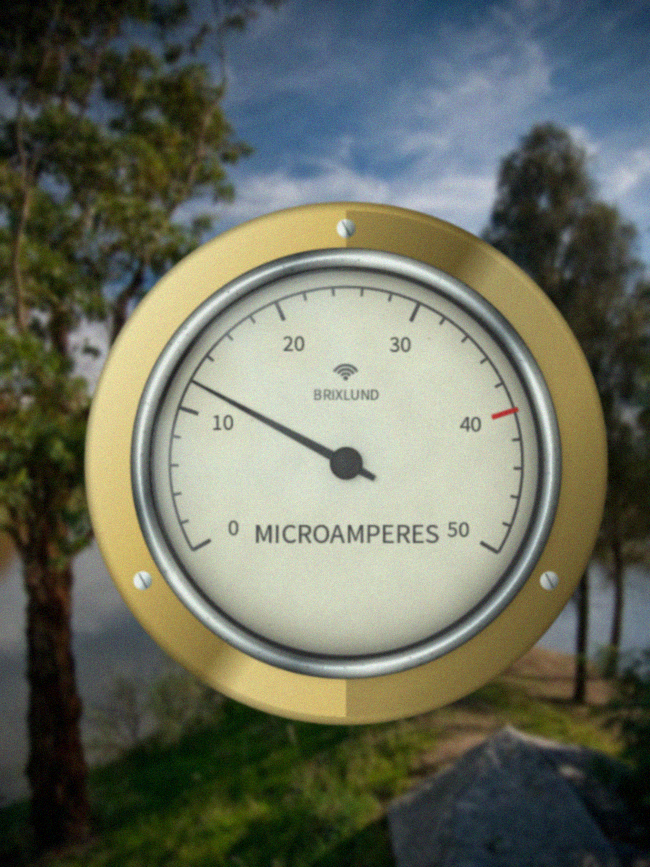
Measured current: 12 µA
